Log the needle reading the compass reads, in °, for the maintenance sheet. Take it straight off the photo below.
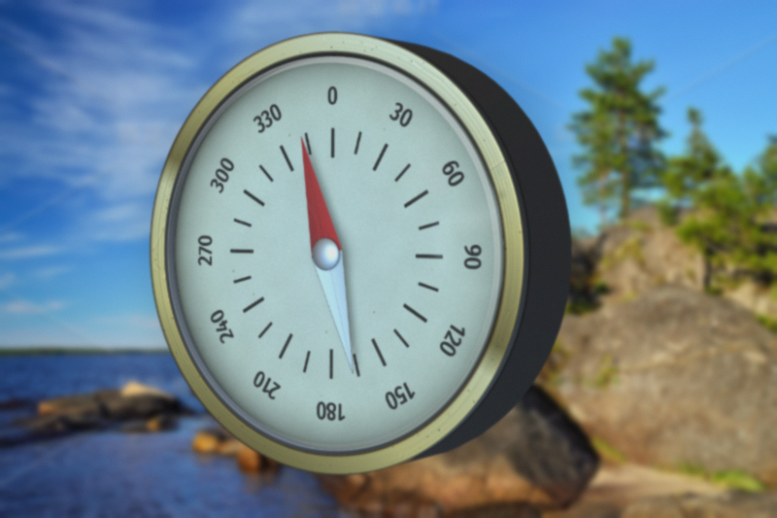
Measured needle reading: 345 °
